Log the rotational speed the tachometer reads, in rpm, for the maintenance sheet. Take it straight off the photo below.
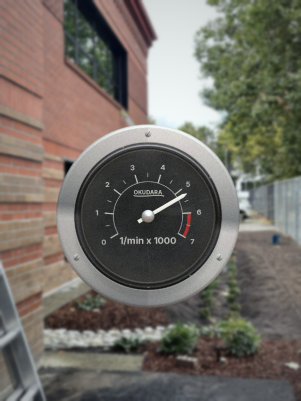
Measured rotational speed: 5250 rpm
